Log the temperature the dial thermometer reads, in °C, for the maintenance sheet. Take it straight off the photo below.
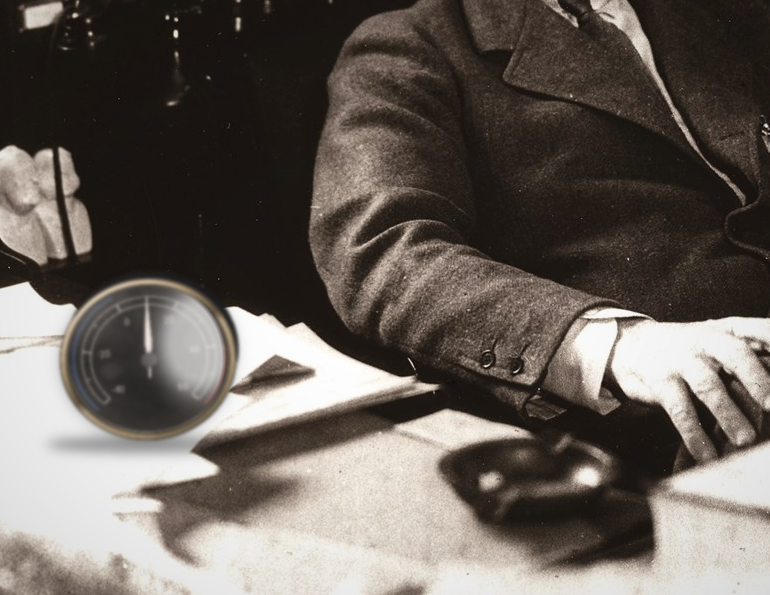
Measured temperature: 10 °C
